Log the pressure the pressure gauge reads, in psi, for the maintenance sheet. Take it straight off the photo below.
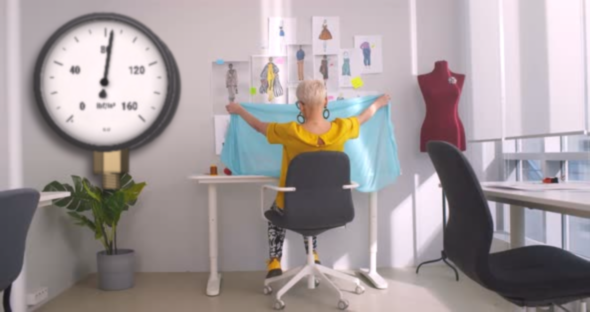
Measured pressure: 85 psi
